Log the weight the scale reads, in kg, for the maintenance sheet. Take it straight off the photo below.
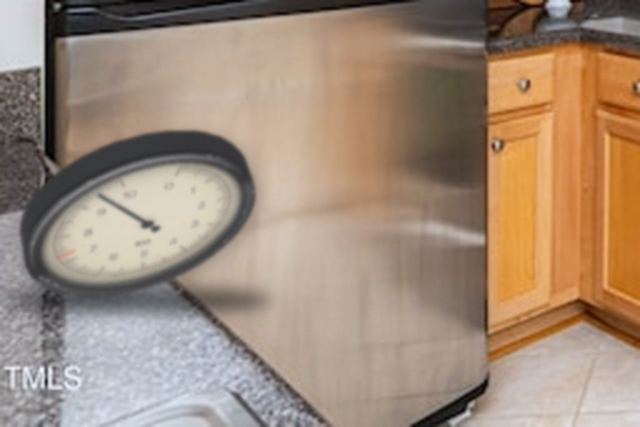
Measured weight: 9.5 kg
